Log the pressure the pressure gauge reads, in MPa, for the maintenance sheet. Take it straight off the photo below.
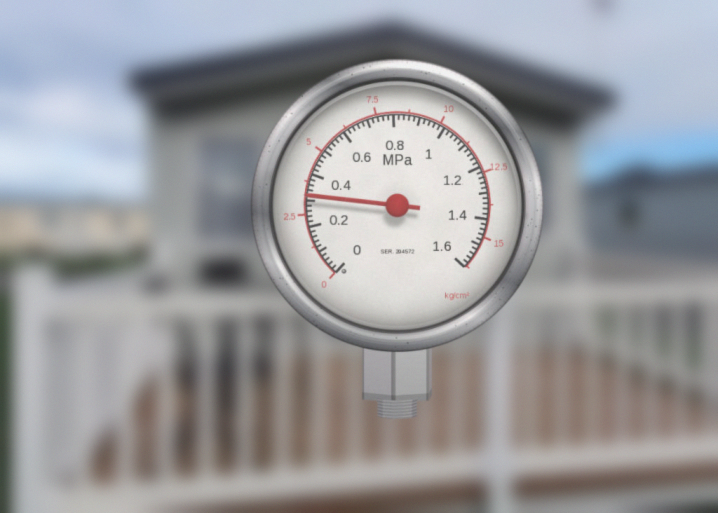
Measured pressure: 0.32 MPa
